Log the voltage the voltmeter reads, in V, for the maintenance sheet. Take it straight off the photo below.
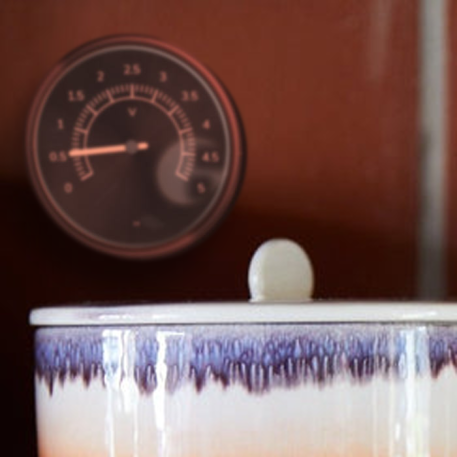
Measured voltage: 0.5 V
